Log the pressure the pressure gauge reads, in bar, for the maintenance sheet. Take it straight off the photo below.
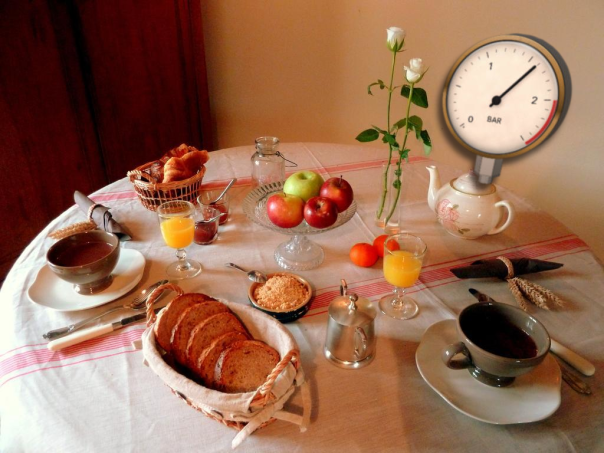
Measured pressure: 1.6 bar
